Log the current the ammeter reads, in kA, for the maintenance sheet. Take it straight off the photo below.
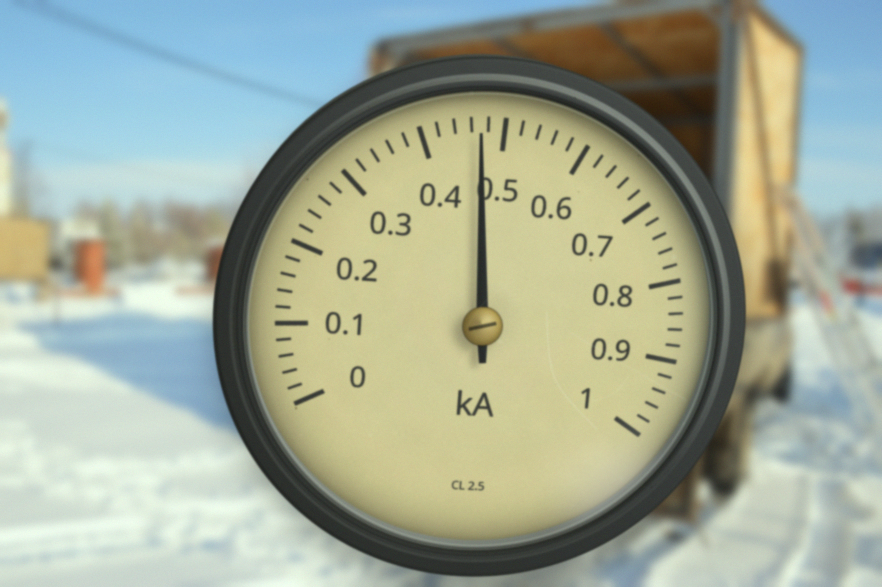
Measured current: 0.47 kA
